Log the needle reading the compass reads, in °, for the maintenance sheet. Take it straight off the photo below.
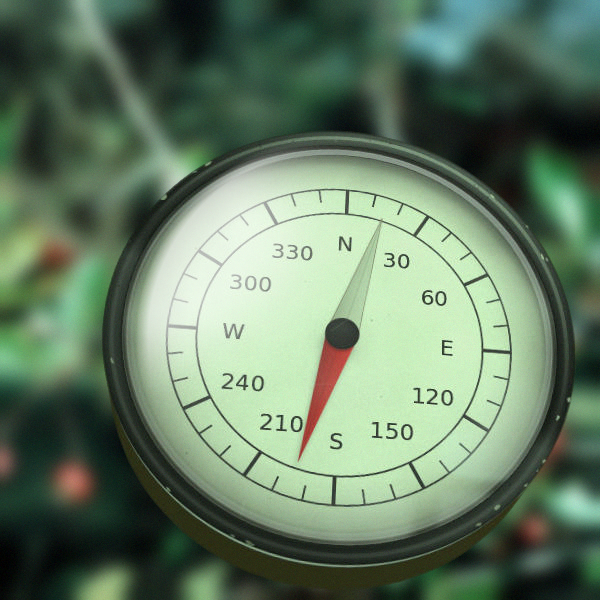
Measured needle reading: 195 °
